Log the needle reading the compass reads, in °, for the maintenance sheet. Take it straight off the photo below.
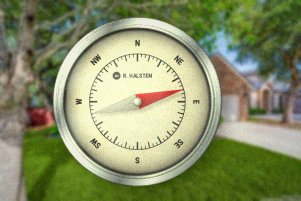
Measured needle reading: 75 °
